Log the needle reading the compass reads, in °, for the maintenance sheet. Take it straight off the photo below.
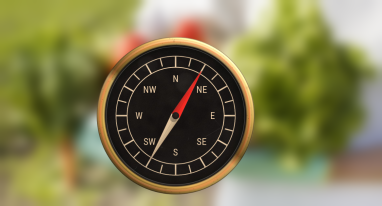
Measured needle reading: 30 °
